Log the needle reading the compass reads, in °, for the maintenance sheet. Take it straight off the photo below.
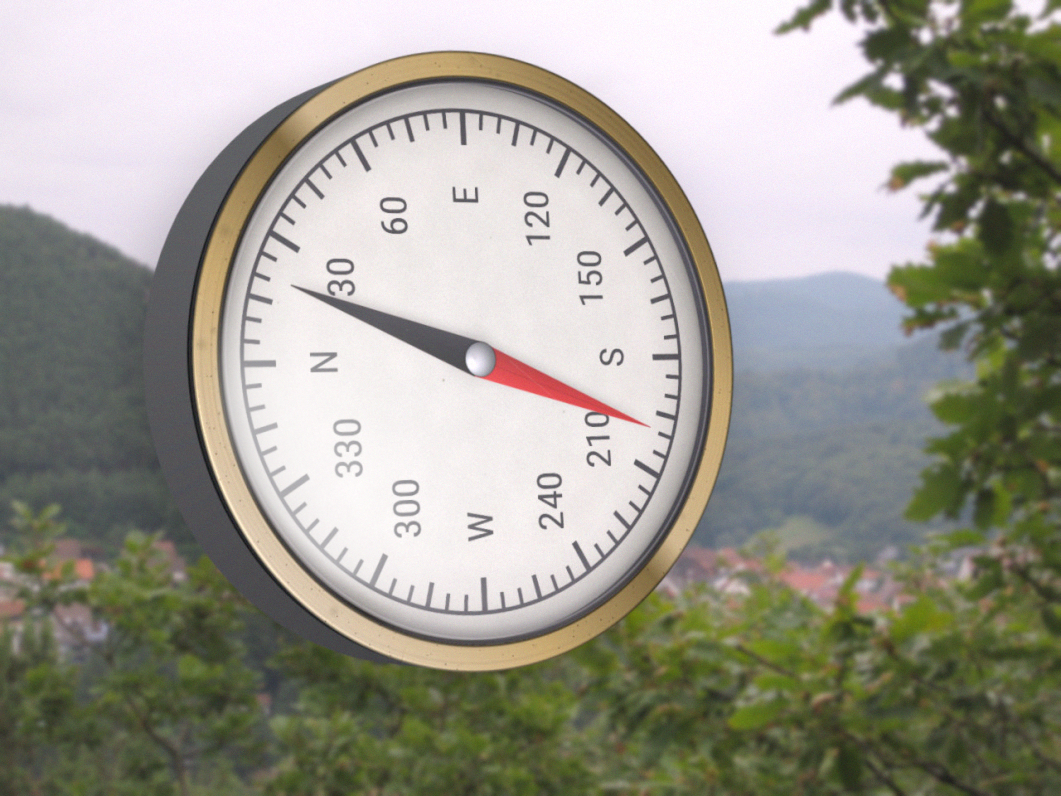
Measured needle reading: 200 °
